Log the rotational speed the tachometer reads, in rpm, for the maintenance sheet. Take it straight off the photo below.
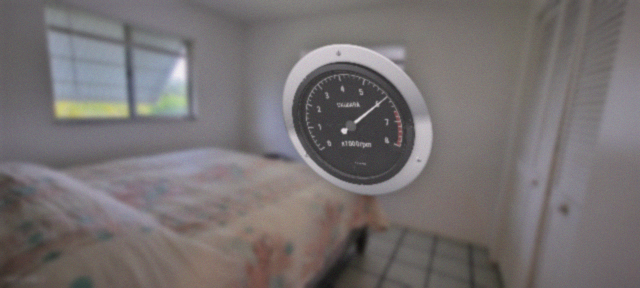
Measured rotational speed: 6000 rpm
